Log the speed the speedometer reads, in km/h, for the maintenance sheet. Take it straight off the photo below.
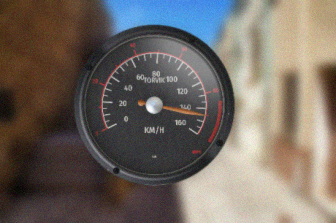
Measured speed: 145 km/h
